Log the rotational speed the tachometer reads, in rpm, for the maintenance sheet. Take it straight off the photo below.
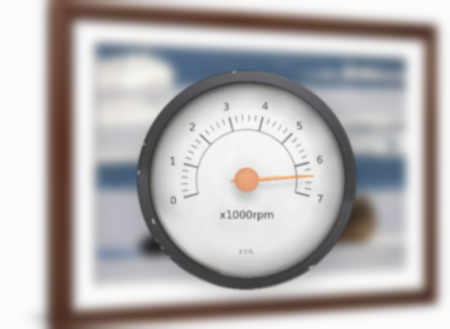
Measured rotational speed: 6400 rpm
